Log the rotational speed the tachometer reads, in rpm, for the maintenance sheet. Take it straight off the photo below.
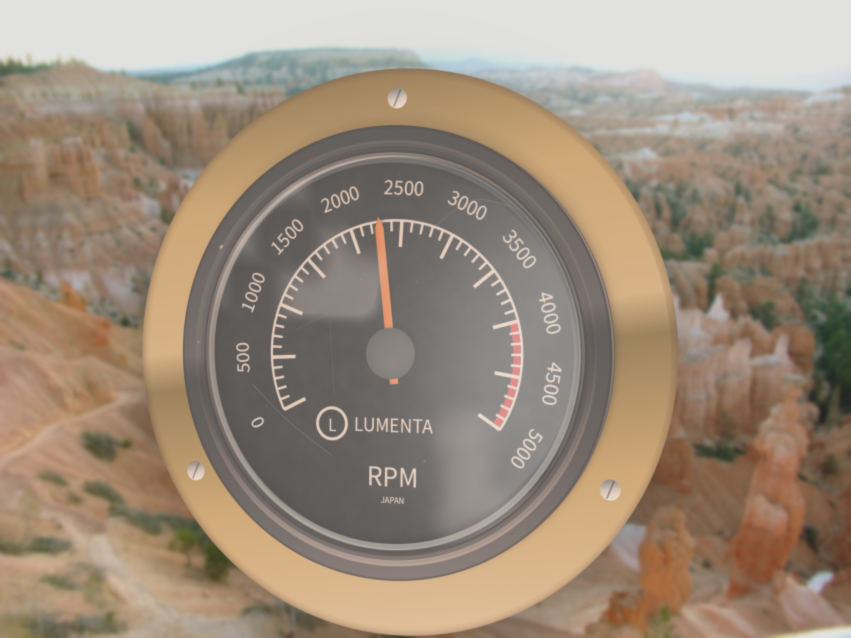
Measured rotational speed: 2300 rpm
